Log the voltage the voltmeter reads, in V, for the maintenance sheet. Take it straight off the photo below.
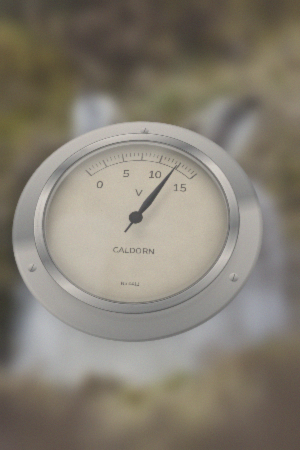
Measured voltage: 12.5 V
